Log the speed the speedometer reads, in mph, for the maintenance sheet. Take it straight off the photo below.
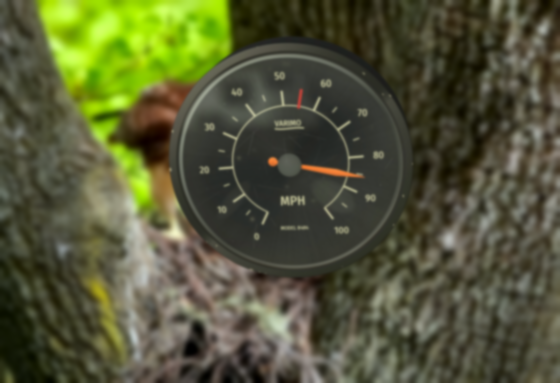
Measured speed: 85 mph
